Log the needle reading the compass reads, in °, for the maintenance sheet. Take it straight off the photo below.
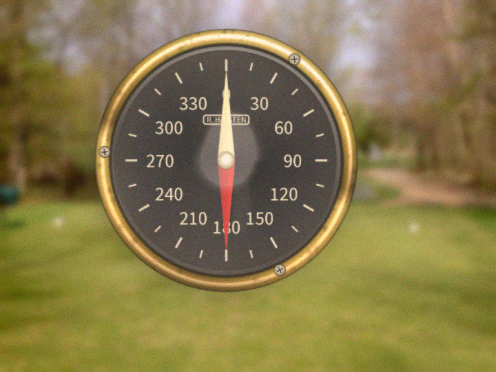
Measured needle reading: 180 °
